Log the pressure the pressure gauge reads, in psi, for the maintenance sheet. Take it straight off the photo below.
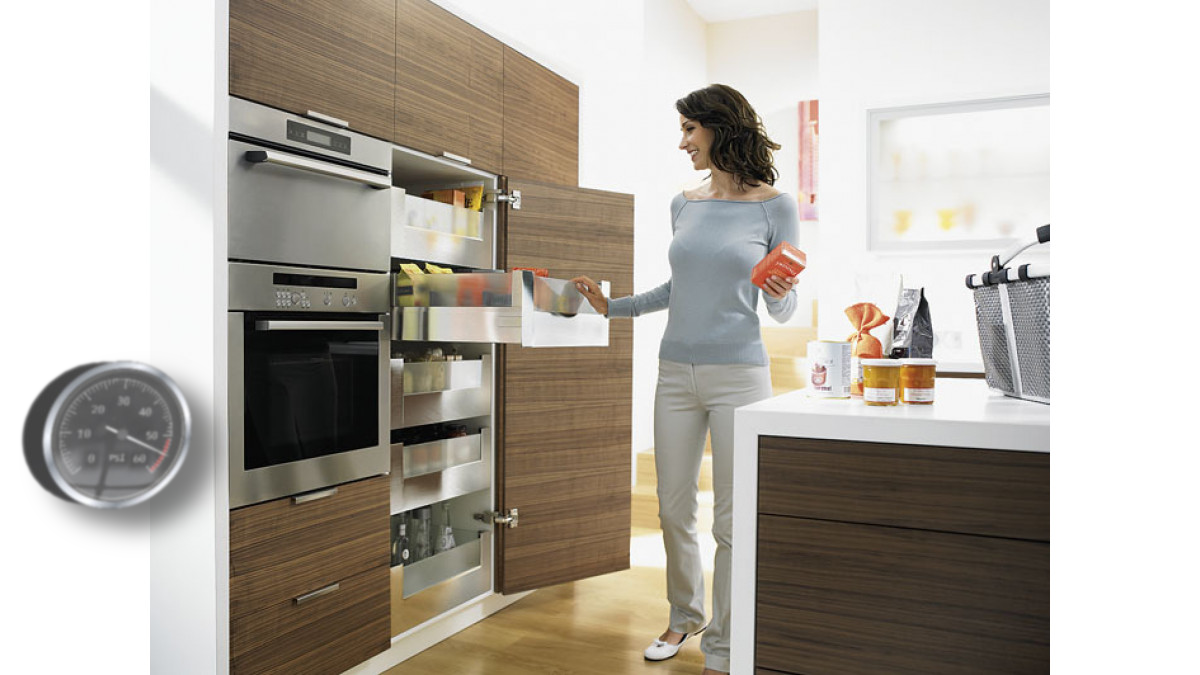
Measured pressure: 55 psi
